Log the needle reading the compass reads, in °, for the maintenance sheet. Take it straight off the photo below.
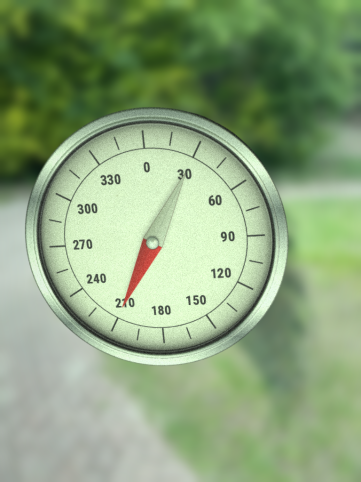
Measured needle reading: 210 °
